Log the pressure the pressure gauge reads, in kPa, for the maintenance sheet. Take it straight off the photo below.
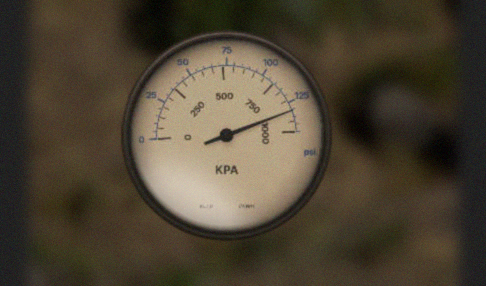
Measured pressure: 900 kPa
